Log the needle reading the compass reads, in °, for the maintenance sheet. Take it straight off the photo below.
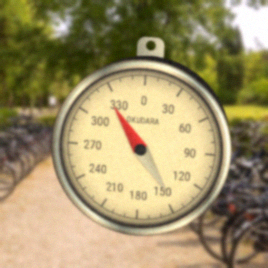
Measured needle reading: 325 °
